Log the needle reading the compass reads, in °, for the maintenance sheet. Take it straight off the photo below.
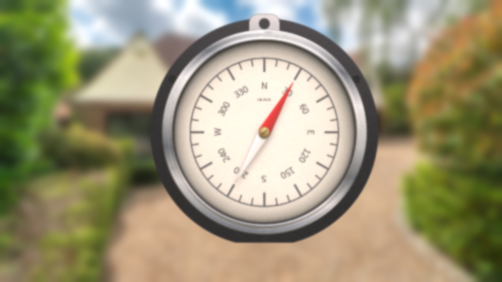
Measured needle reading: 30 °
